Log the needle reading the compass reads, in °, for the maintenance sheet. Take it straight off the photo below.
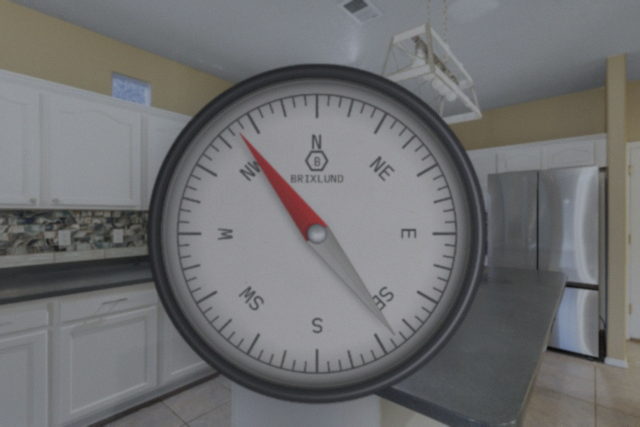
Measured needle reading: 322.5 °
